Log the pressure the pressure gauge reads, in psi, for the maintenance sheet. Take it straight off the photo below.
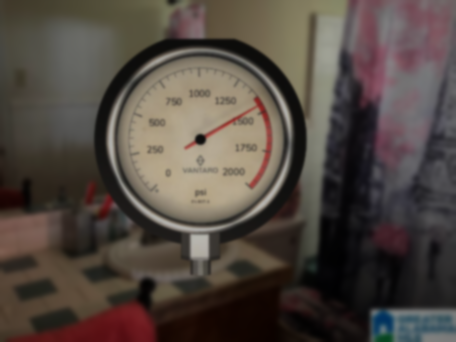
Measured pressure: 1450 psi
